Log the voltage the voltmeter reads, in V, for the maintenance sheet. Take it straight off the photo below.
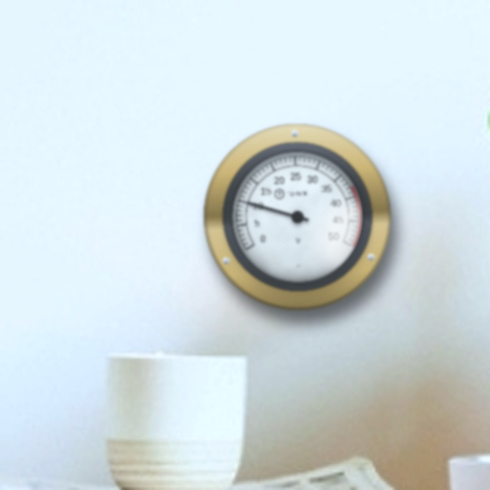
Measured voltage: 10 V
